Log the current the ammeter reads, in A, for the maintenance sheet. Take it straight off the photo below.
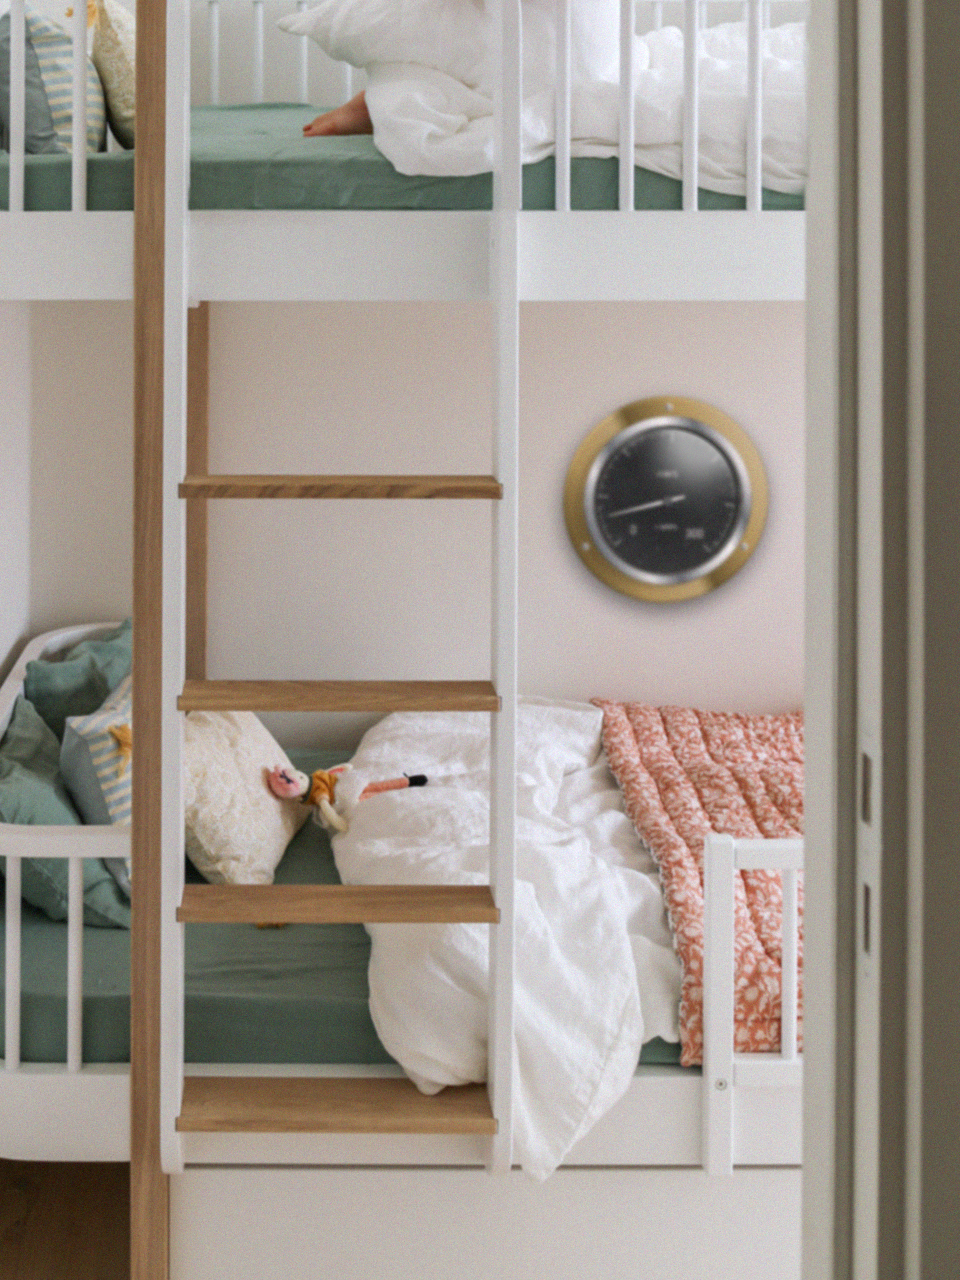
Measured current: 30 A
